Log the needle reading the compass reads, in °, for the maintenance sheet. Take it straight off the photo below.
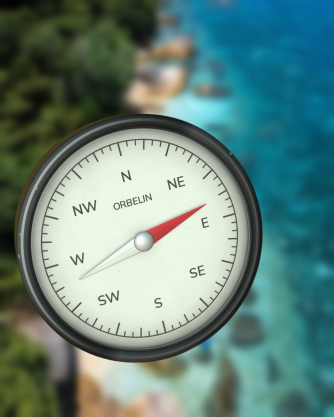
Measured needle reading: 75 °
